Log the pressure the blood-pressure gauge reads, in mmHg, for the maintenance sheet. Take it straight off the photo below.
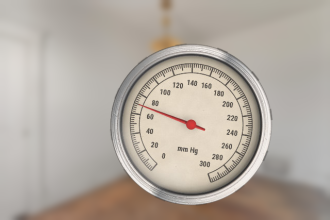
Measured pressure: 70 mmHg
